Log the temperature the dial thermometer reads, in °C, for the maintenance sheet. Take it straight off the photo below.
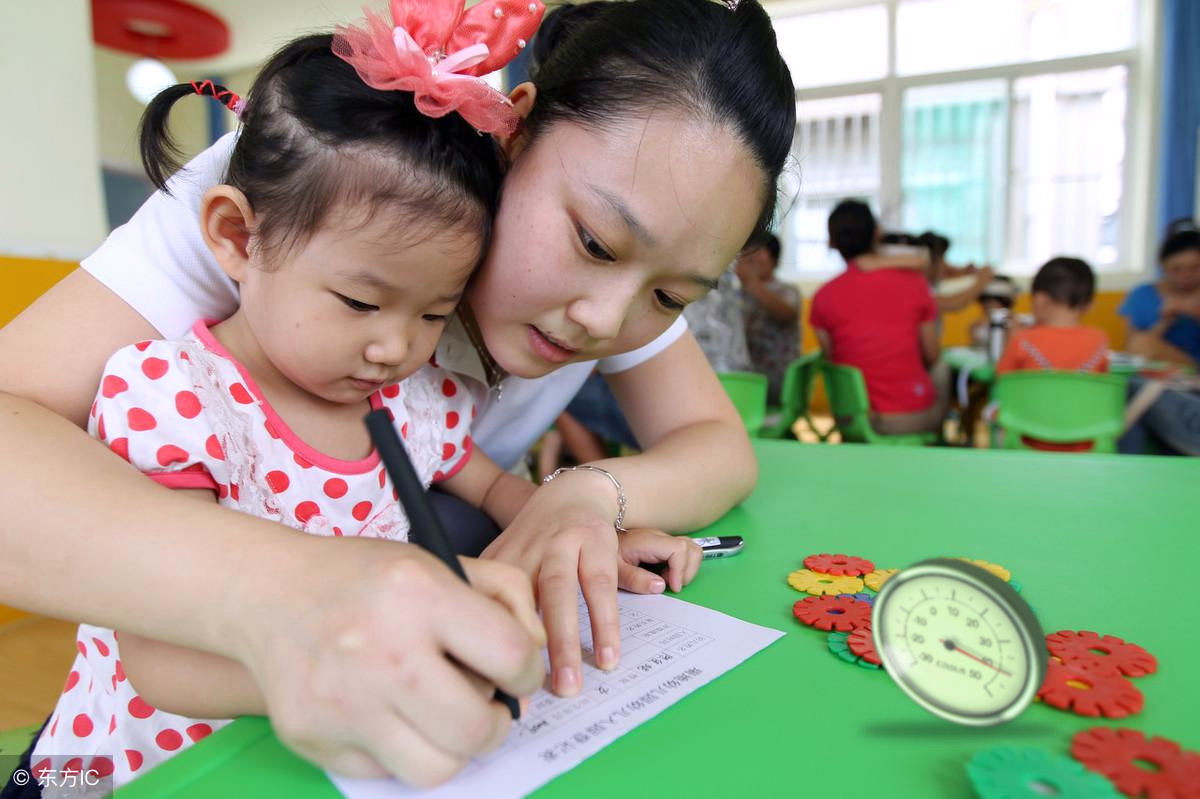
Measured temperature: 40 °C
